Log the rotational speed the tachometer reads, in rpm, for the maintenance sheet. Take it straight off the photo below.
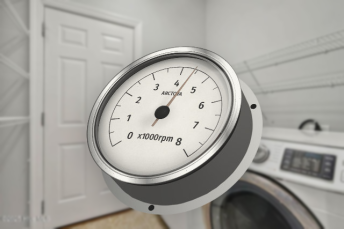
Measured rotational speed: 4500 rpm
